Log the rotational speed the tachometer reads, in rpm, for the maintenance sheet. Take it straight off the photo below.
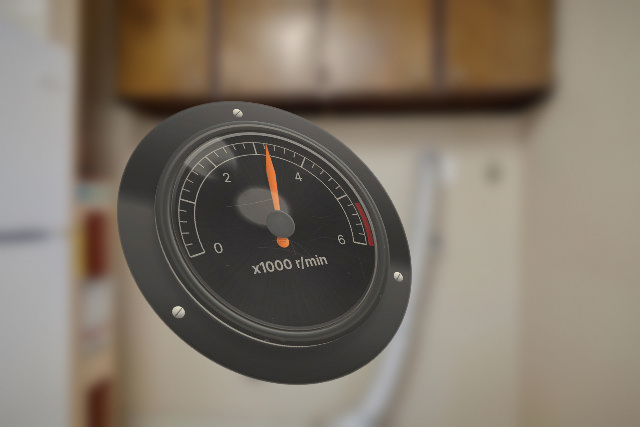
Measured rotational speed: 3200 rpm
